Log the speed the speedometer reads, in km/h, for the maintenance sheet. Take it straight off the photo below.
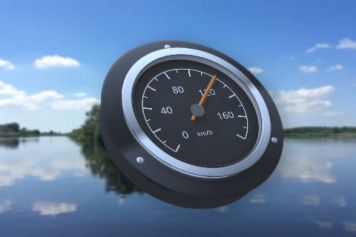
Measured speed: 120 km/h
